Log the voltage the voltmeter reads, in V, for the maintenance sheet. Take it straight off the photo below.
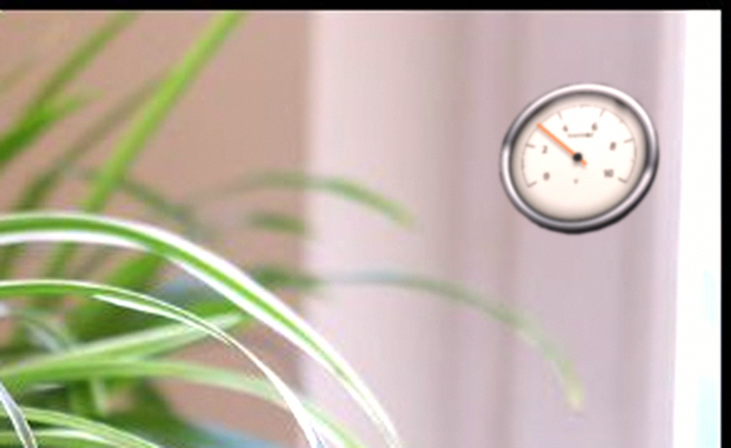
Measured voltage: 3 V
